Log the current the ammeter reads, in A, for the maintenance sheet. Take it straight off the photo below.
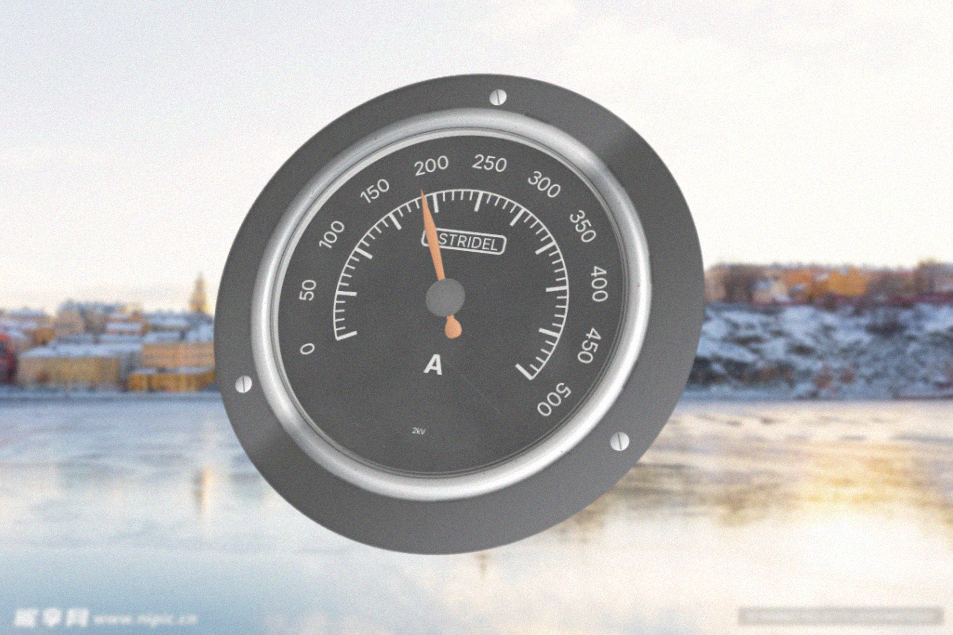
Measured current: 190 A
